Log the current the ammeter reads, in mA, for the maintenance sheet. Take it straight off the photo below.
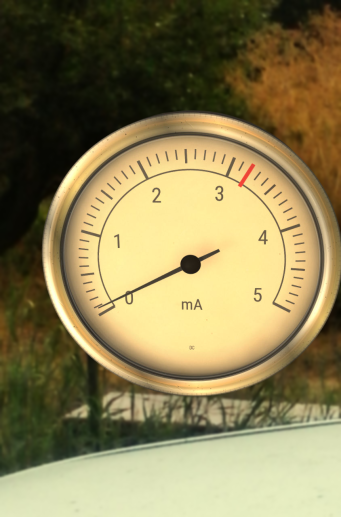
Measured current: 0.1 mA
